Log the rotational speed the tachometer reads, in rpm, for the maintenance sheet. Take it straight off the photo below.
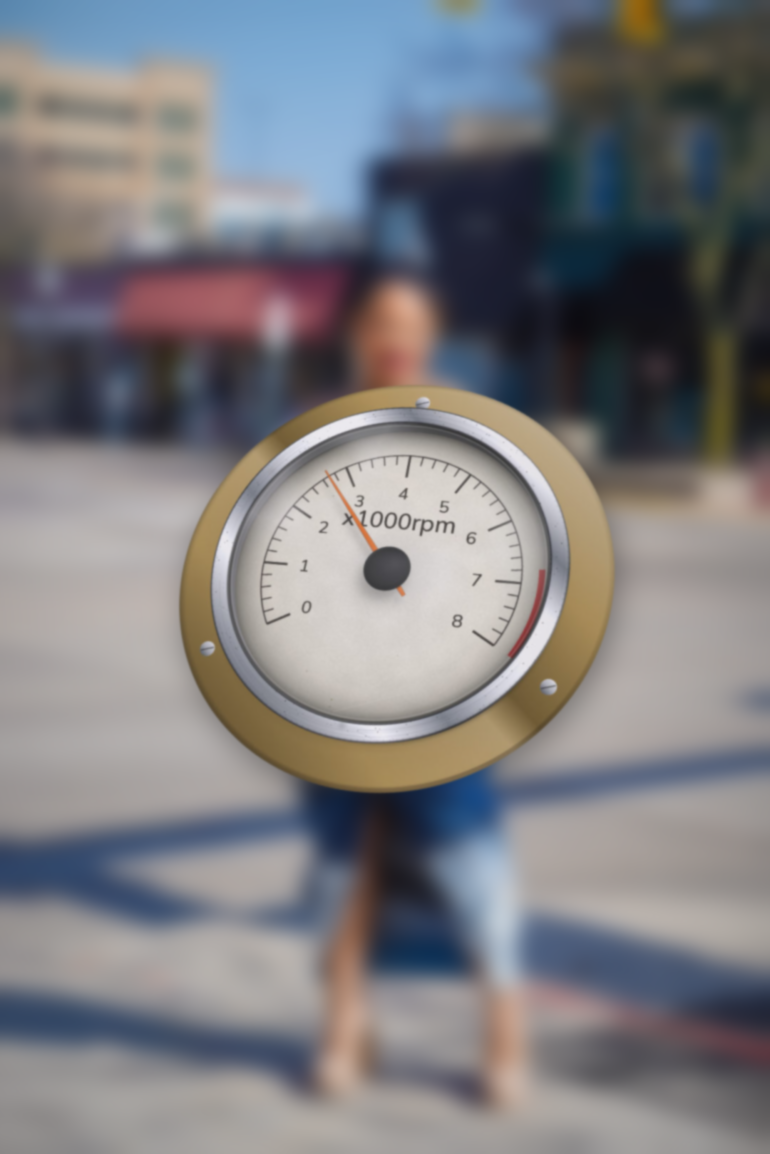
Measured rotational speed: 2700 rpm
